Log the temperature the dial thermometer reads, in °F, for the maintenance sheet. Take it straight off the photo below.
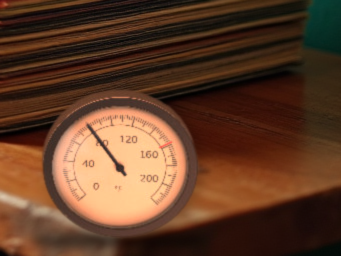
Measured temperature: 80 °F
